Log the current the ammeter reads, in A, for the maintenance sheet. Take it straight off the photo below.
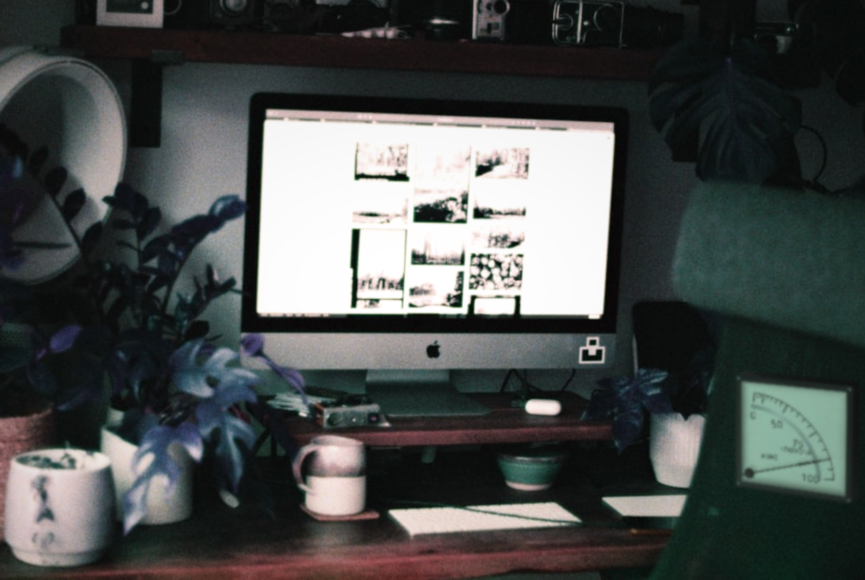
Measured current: 90 A
